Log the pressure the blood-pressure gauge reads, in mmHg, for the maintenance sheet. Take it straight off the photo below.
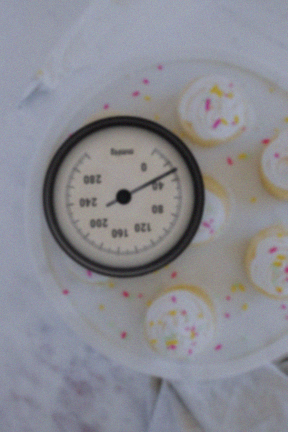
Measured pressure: 30 mmHg
